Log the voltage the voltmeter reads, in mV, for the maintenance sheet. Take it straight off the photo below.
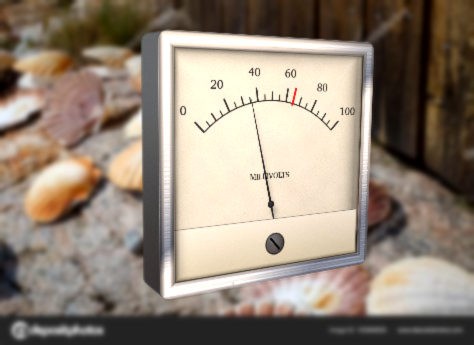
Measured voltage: 35 mV
